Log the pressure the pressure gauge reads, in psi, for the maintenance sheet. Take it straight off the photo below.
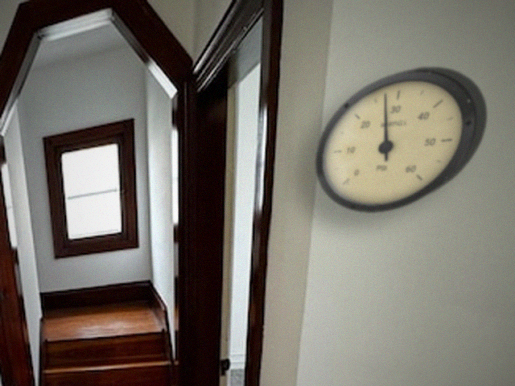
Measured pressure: 27.5 psi
